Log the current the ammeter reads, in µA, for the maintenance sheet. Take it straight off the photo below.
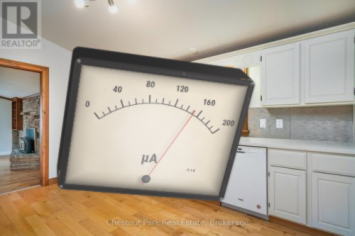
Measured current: 150 µA
